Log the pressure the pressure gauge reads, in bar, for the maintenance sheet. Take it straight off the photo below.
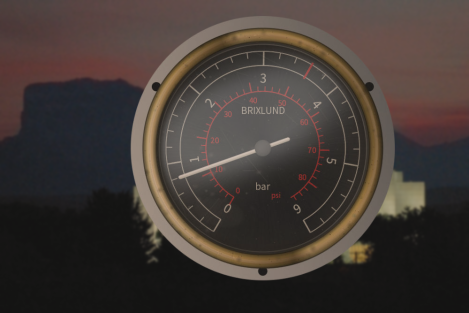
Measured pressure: 0.8 bar
